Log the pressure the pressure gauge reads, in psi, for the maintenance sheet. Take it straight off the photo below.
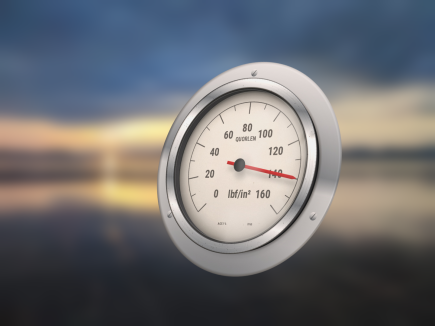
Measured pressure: 140 psi
